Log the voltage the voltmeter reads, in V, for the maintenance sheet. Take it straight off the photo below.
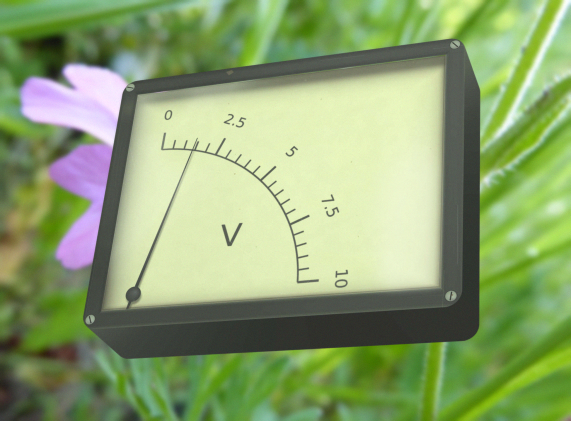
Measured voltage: 1.5 V
